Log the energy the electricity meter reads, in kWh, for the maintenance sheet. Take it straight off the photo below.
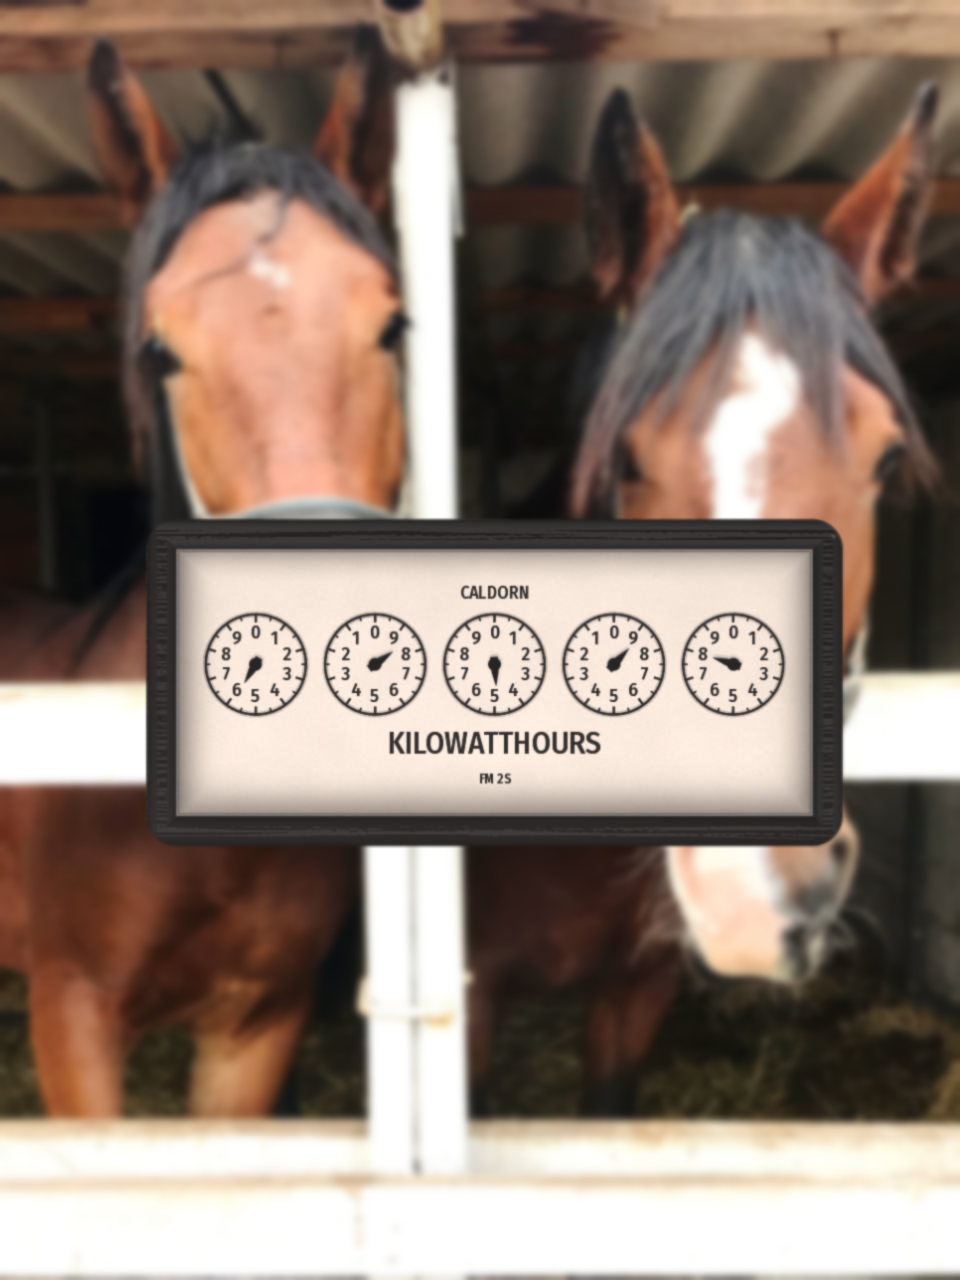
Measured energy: 58488 kWh
